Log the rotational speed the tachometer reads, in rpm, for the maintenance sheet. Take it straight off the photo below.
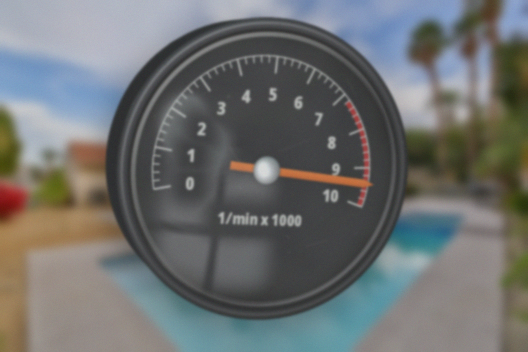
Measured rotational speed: 9400 rpm
